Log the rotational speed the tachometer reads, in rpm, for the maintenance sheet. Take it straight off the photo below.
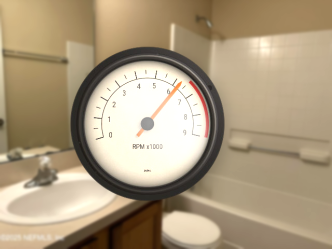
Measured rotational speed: 6250 rpm
